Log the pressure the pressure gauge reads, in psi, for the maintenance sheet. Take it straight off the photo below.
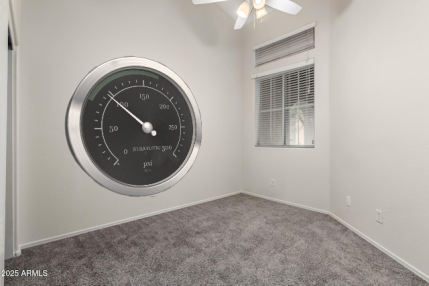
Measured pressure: 95 psi
